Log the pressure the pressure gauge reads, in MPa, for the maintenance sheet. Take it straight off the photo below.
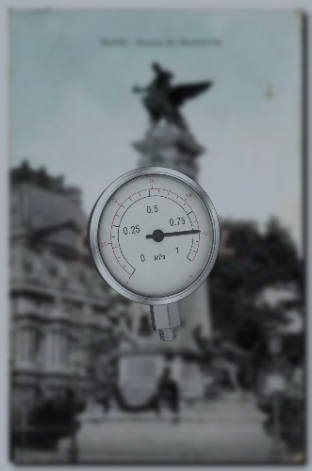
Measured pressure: 0.85 MPa
